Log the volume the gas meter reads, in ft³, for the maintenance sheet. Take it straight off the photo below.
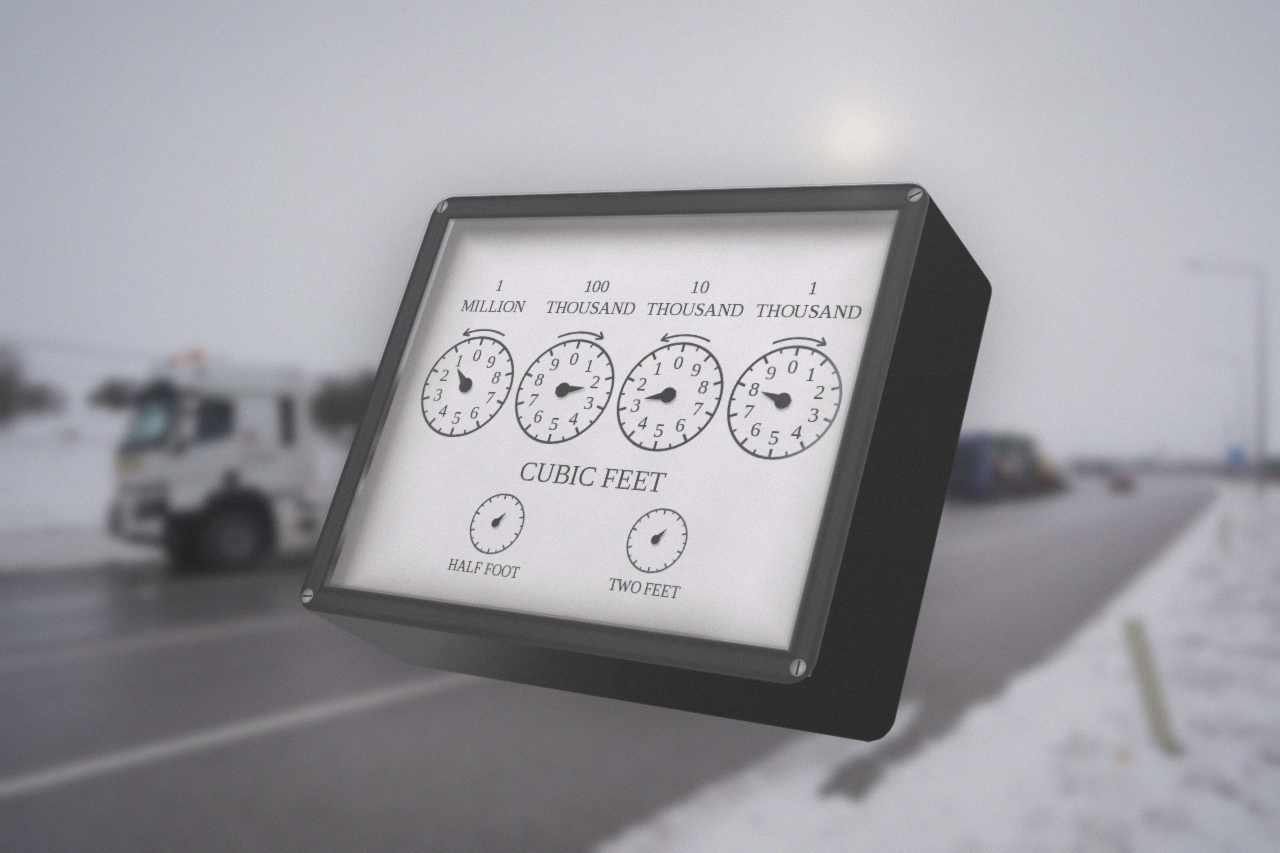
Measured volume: 122800 ft³
